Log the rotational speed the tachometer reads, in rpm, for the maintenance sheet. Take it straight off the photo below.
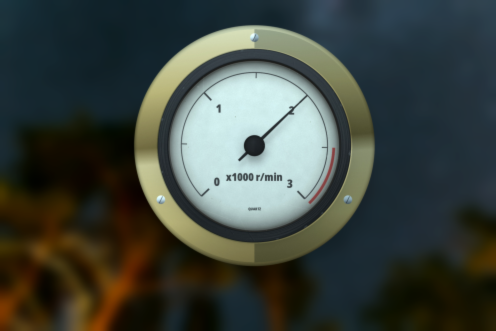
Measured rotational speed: 2000 rpm
